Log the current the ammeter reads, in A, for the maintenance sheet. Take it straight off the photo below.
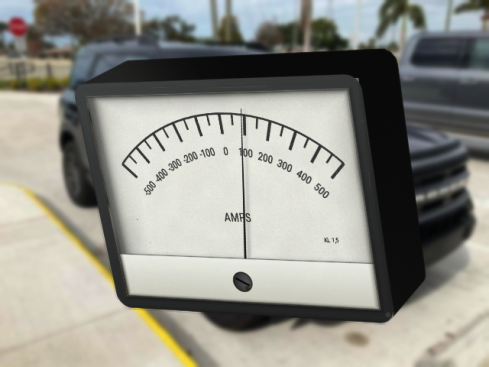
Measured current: 100 A
